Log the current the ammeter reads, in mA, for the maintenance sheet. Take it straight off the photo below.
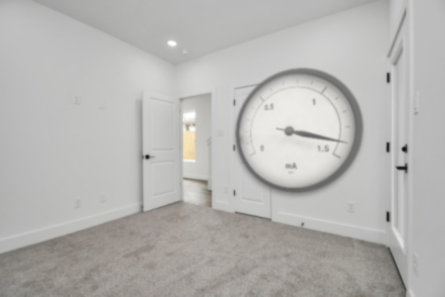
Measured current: 1.4 mA
